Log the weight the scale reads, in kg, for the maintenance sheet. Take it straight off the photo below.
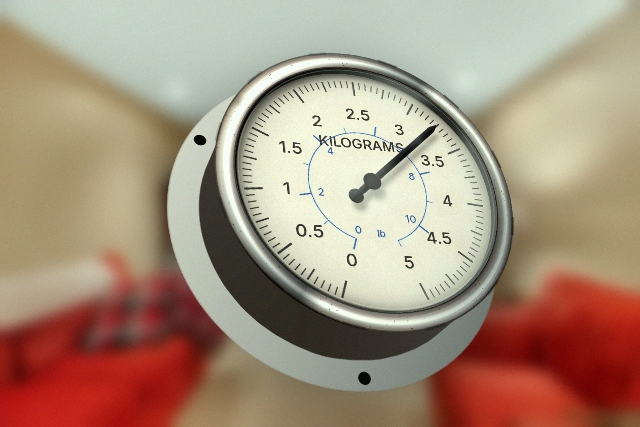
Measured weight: 3.25 kg
